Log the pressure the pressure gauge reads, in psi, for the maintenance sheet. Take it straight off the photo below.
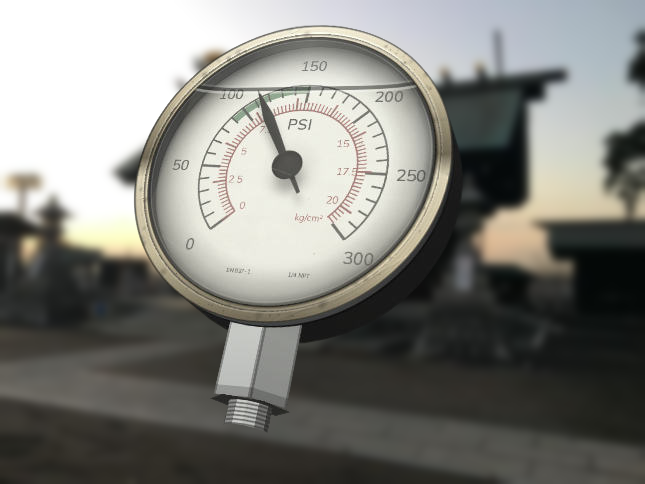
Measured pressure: 115 psi
